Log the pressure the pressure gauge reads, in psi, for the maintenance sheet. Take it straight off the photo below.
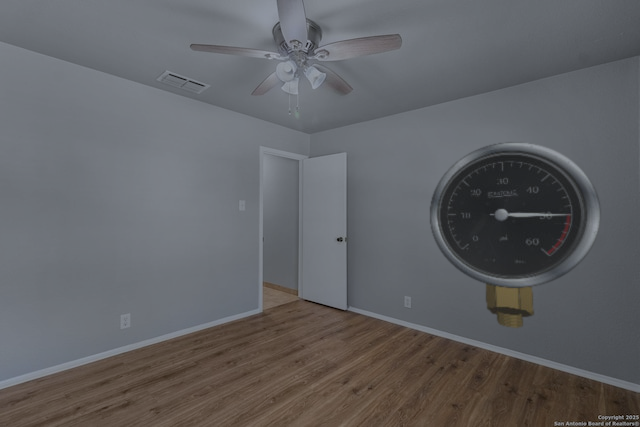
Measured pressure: 50 psi
